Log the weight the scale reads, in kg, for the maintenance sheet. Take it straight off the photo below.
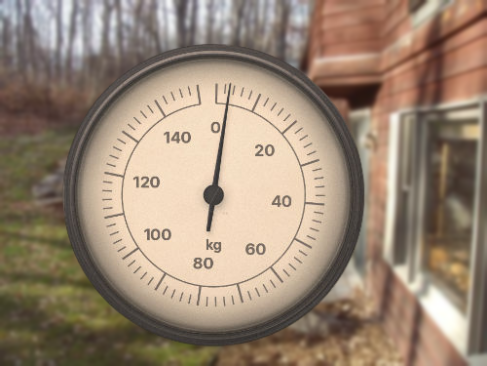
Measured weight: 3 kg
